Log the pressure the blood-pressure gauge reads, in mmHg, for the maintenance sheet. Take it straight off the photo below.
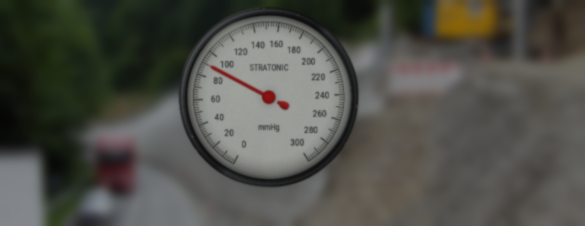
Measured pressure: 90 mmHg
